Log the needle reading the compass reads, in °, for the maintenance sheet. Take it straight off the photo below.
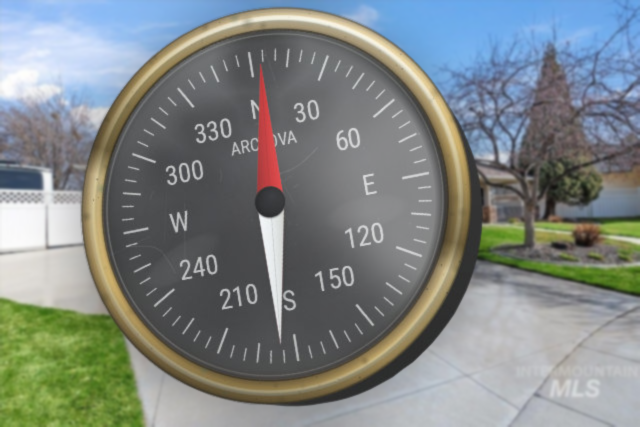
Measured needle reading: 5 °
